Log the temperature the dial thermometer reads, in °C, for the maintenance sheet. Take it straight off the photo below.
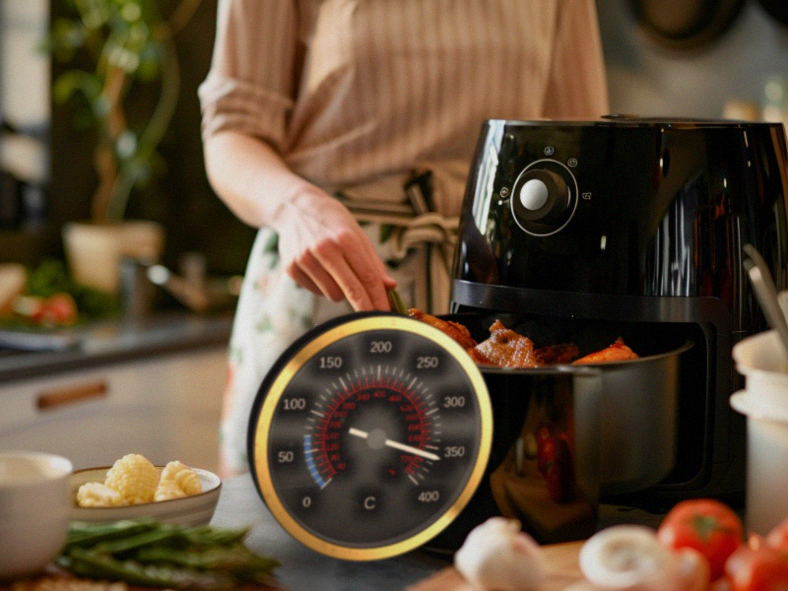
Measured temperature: 360 °C
